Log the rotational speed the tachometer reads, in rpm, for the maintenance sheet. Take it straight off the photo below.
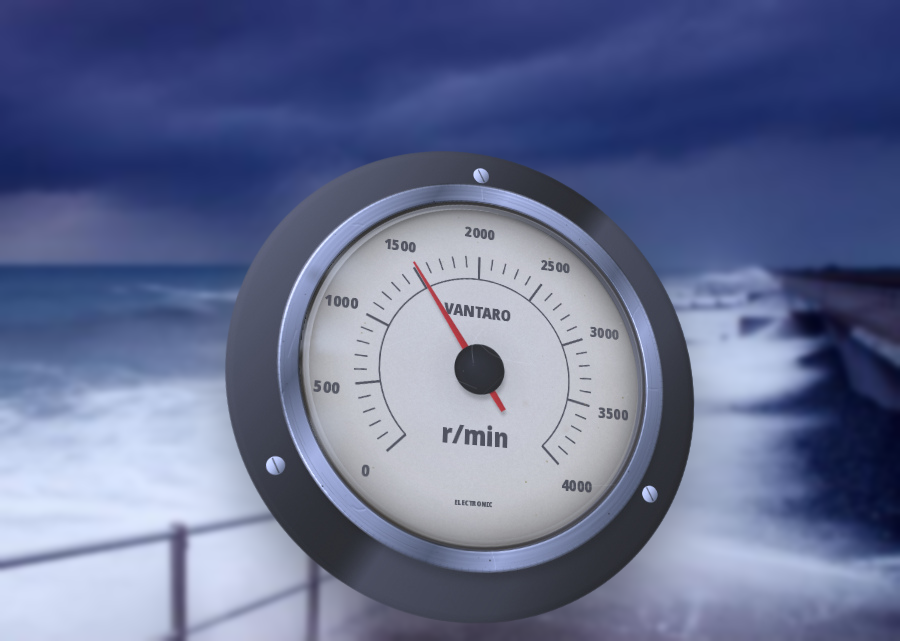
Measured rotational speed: 1500 rpm
